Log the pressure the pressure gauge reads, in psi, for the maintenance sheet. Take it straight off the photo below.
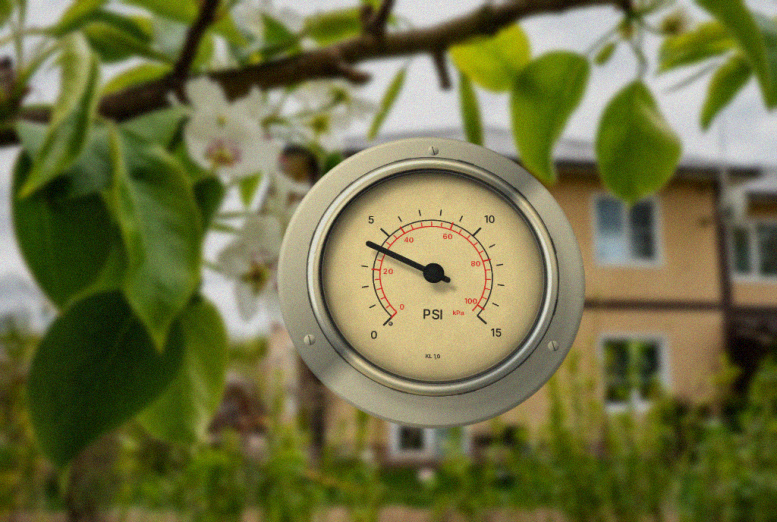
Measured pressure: 4 psi
